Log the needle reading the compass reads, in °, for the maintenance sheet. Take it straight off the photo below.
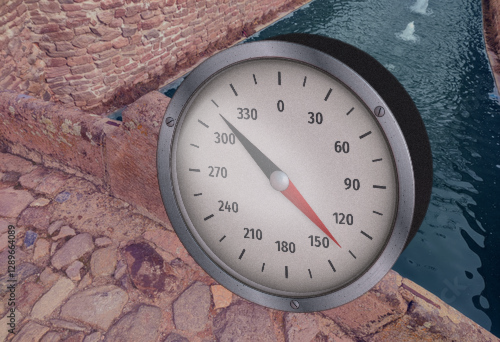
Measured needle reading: 135 °
